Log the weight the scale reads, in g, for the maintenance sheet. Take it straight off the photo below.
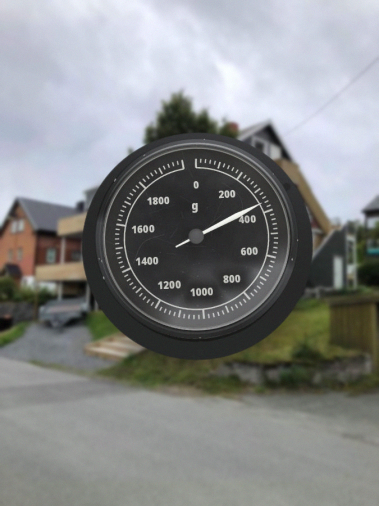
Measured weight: 360 g
